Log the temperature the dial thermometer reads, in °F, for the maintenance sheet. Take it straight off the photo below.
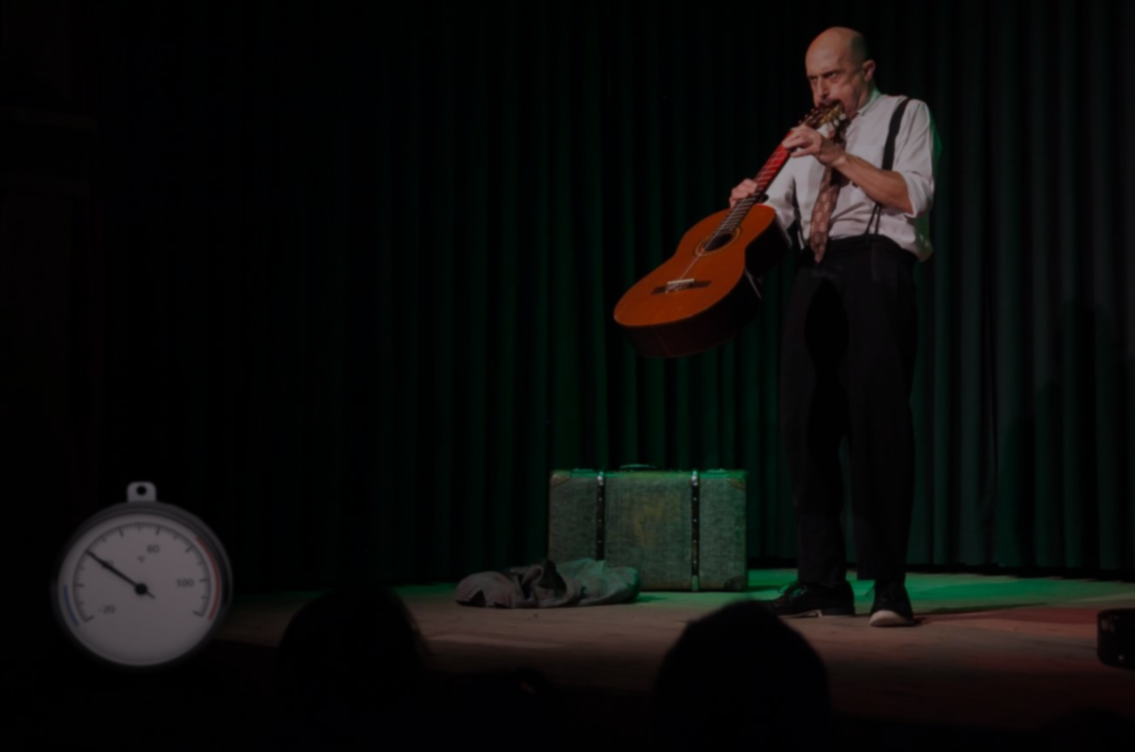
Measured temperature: 20 °F
